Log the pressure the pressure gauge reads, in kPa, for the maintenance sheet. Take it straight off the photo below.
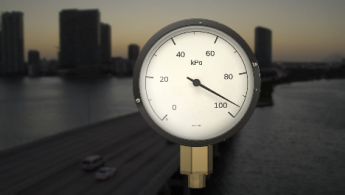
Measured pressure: 95 kPa
